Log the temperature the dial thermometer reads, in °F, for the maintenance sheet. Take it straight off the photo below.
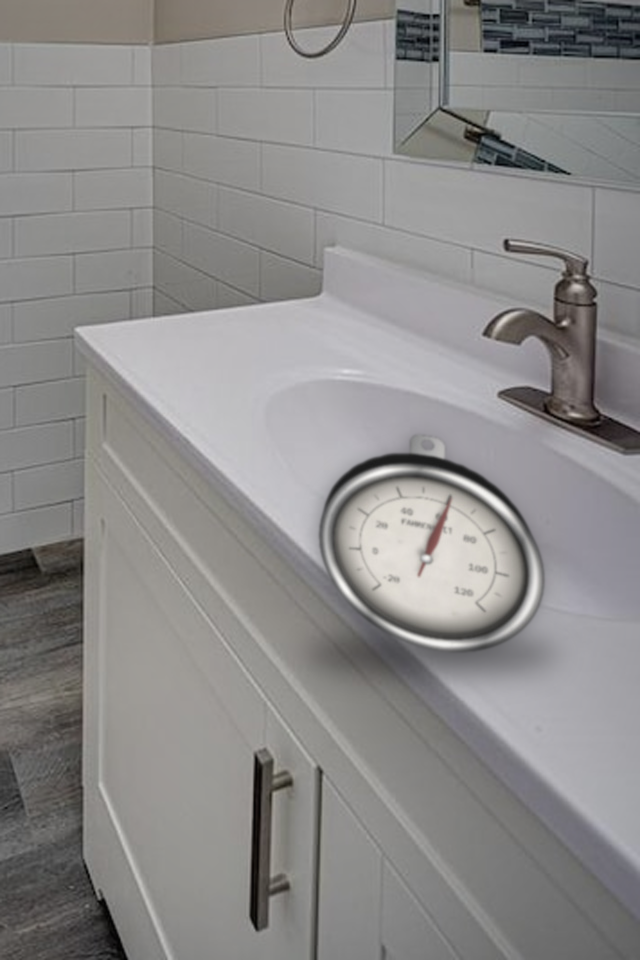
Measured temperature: 60 °F
